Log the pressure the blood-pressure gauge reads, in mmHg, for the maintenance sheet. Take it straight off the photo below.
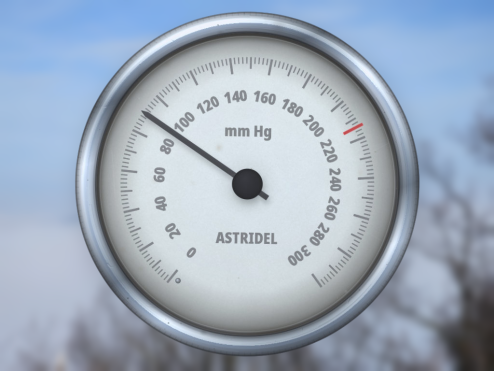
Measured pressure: 90 mmHg
